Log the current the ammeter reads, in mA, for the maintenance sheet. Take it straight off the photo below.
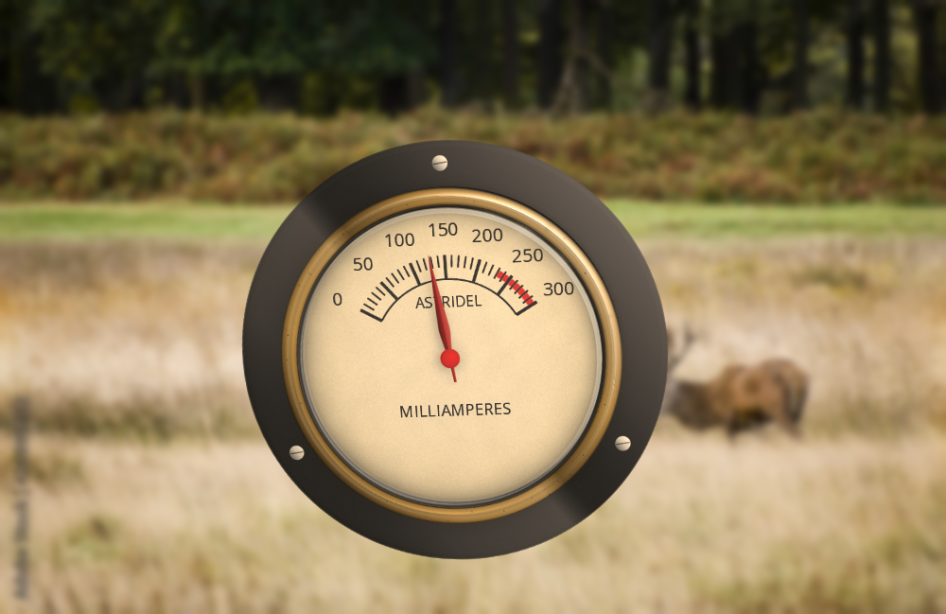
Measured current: 130 mA
